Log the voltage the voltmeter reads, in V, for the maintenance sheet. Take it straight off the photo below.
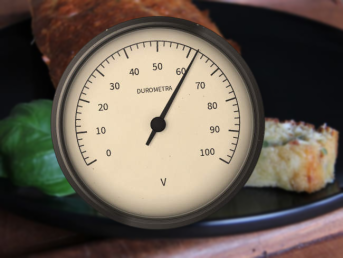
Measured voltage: 62 V
